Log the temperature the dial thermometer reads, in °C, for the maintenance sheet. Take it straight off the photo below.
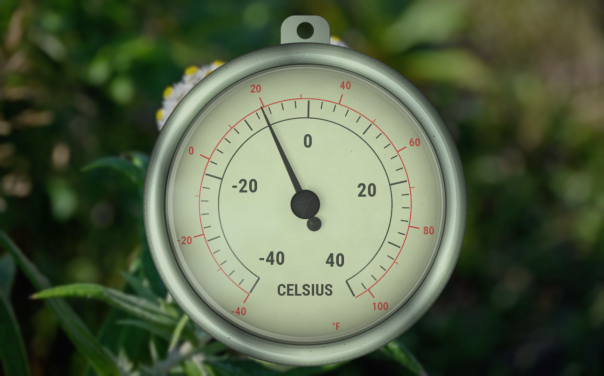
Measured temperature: -7 °C
